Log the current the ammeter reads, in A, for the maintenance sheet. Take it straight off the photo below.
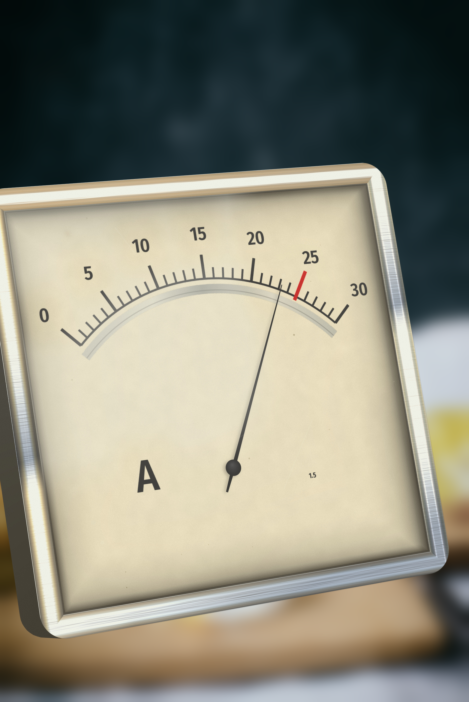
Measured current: 23 A
